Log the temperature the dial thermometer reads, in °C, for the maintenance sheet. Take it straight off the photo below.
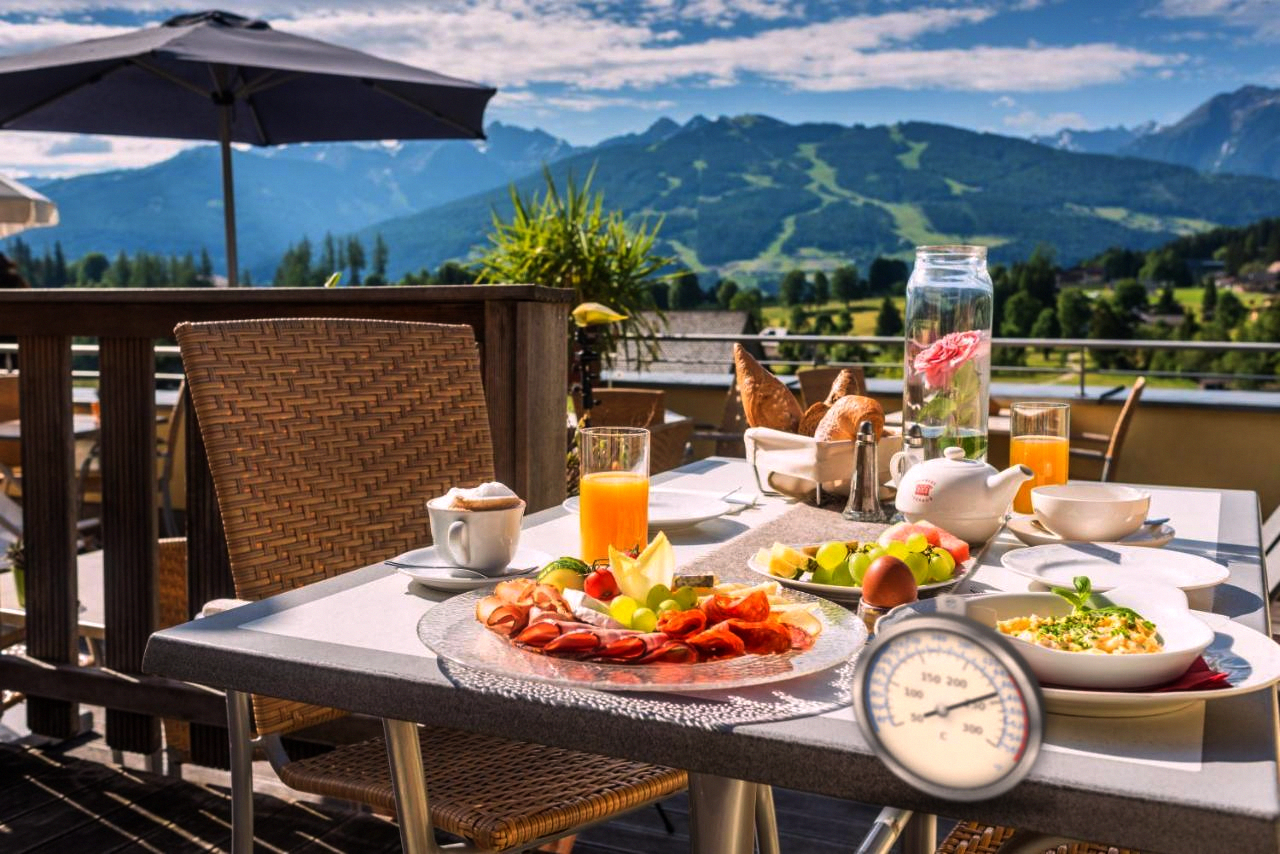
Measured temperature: 240 °C
